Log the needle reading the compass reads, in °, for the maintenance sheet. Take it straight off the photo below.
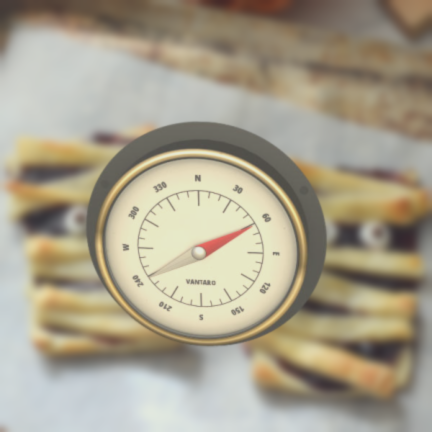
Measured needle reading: 60 °
